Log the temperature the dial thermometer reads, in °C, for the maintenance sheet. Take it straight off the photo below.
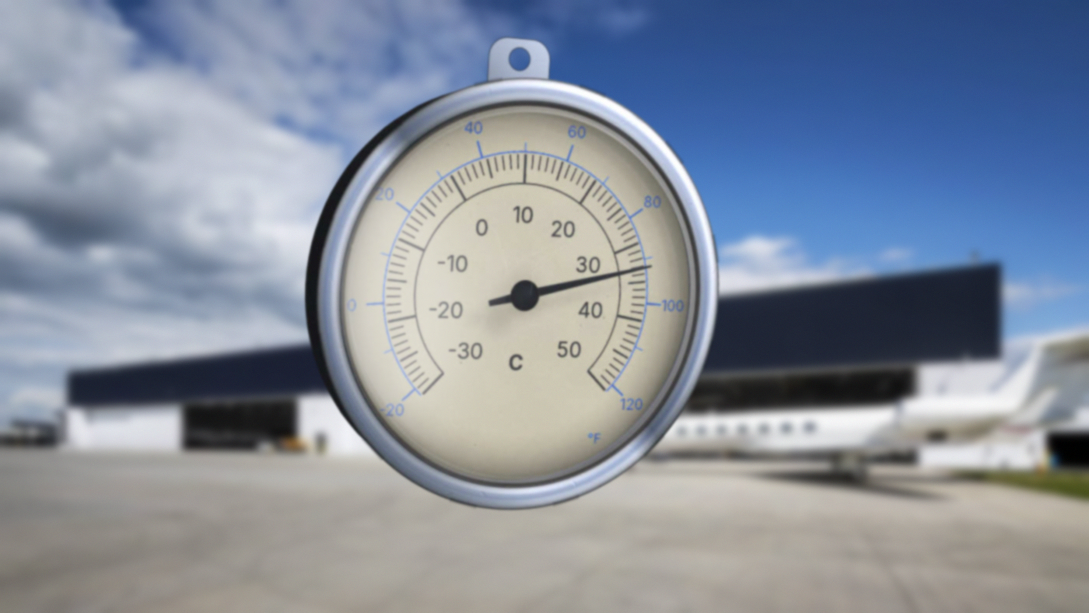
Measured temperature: 33 °C
